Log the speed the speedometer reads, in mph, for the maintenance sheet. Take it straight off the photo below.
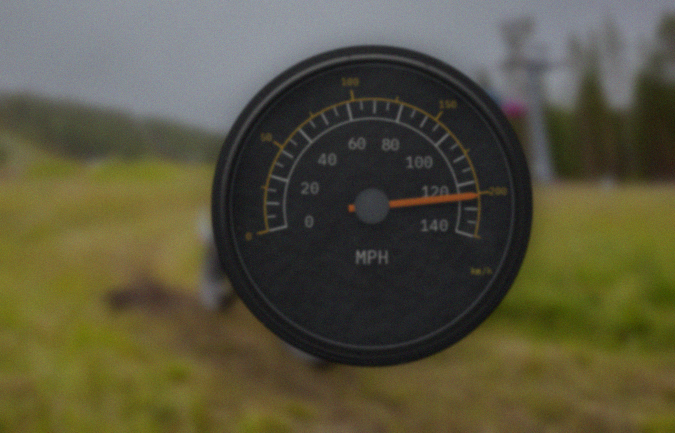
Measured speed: 125 mph
